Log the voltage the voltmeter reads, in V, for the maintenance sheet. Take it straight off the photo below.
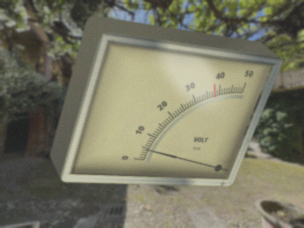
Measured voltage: 5 V
